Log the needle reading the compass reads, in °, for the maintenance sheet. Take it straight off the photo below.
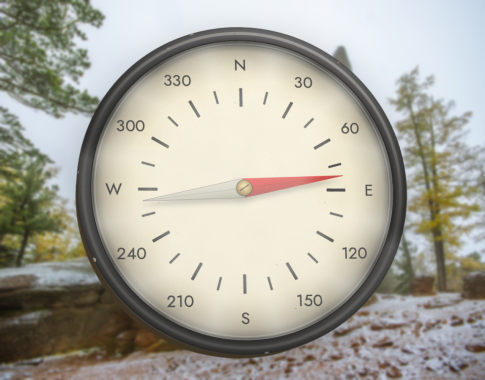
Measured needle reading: 82.5 °
